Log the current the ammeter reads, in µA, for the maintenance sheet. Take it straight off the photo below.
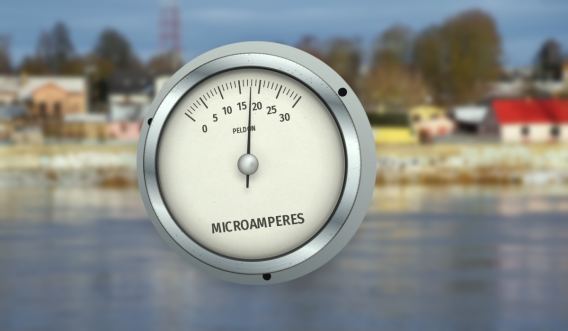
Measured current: 18 µA
